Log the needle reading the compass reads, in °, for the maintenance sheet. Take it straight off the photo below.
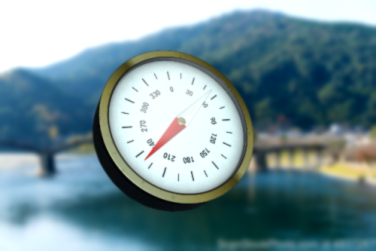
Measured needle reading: 232.5 °
